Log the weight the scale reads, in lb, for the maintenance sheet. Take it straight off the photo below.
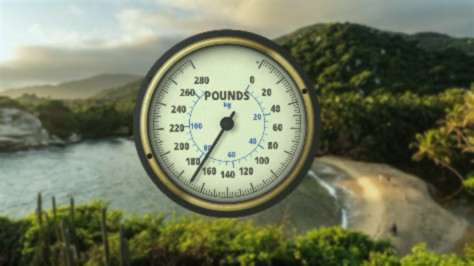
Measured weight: 170 lb
